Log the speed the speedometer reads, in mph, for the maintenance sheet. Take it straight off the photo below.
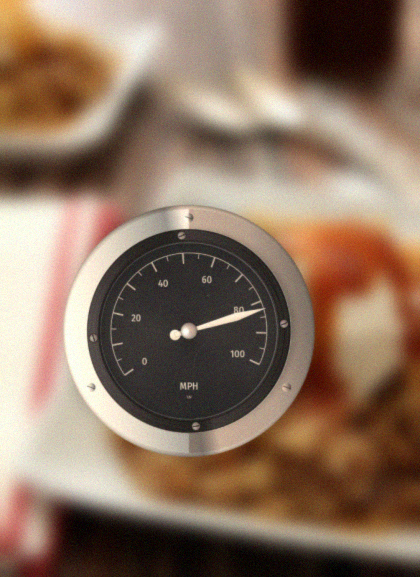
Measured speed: 82.5 mph
